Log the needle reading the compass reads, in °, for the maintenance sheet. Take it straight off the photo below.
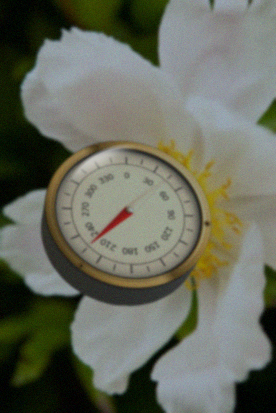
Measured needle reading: 225 °
